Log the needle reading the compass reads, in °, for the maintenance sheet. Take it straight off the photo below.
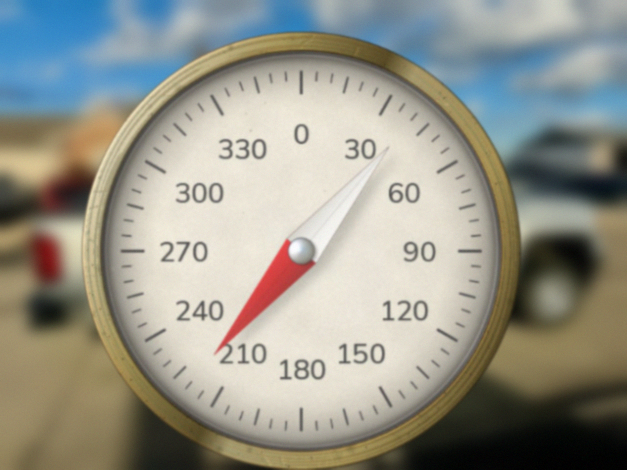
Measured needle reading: 220 °
